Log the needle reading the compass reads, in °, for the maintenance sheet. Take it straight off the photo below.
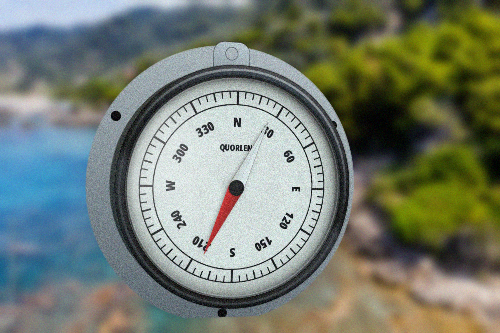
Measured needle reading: 205 °
